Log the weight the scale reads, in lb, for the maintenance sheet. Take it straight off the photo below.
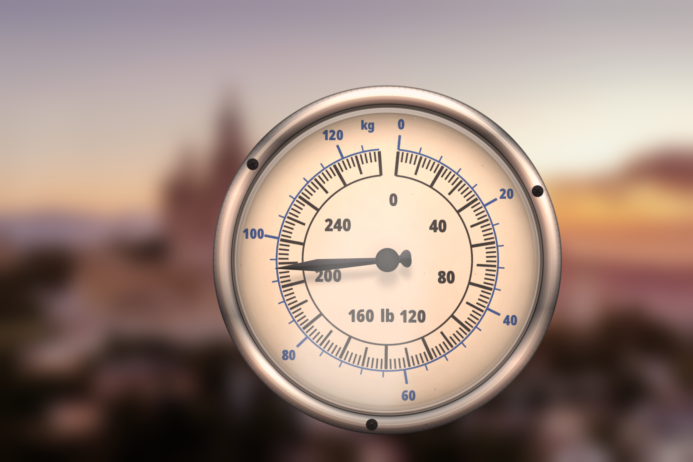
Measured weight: 208 lb
